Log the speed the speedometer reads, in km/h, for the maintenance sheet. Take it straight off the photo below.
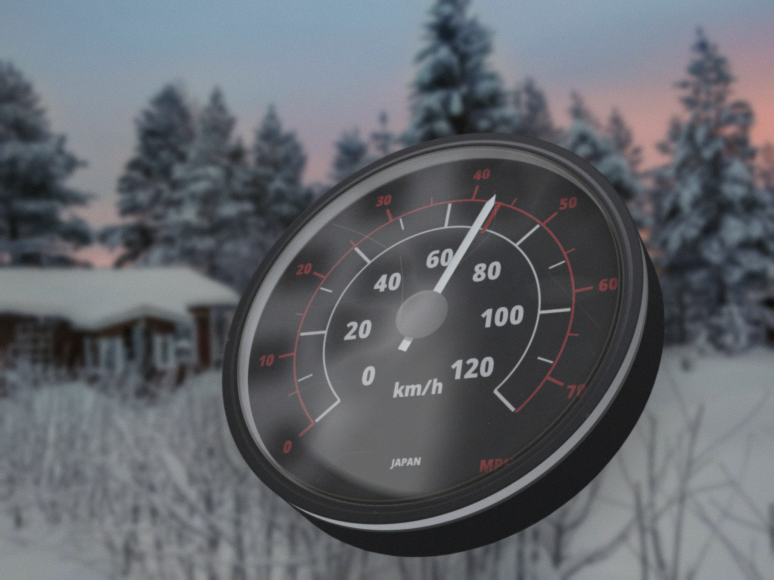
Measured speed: 70 km/h
